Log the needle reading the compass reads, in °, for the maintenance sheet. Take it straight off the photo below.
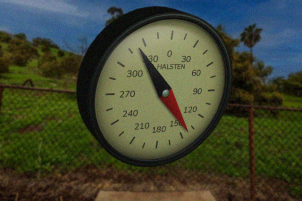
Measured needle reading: 142.5 °
